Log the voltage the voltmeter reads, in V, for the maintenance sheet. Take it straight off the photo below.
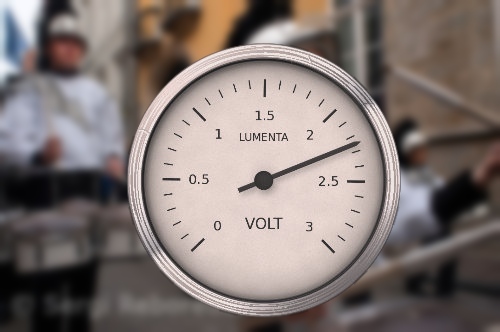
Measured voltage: 2.25 V
